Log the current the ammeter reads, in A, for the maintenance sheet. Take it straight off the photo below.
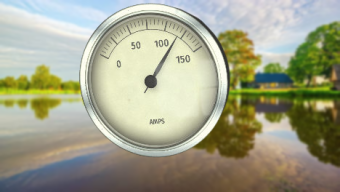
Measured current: 120 A
